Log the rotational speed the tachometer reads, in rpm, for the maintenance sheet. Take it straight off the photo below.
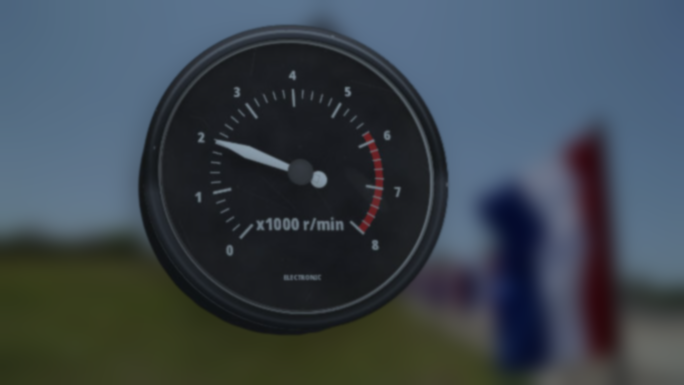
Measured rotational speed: 2000 rpm
